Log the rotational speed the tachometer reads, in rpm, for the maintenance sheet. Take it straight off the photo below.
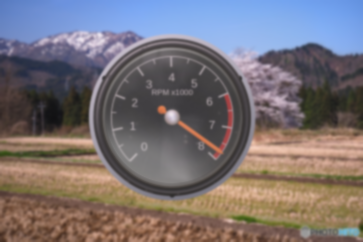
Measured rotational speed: 7750 rpm
